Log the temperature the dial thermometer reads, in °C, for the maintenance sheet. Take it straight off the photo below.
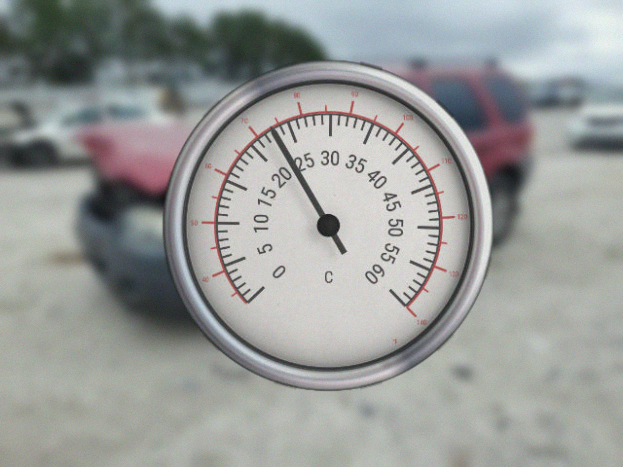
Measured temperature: 23 °C
